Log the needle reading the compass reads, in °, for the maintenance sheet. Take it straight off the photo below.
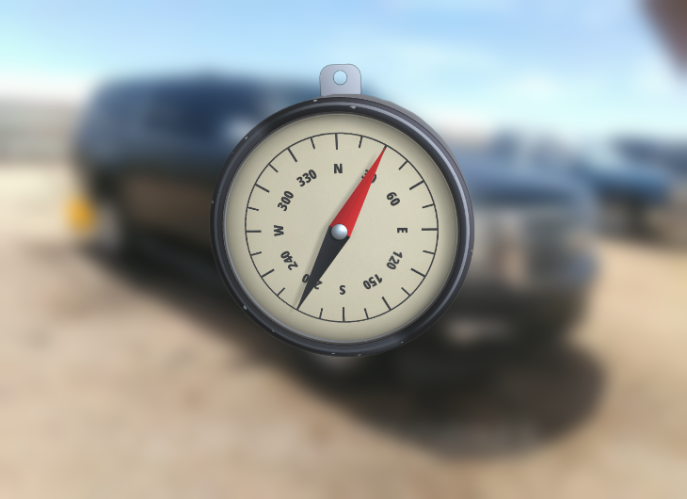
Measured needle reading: 30 °
